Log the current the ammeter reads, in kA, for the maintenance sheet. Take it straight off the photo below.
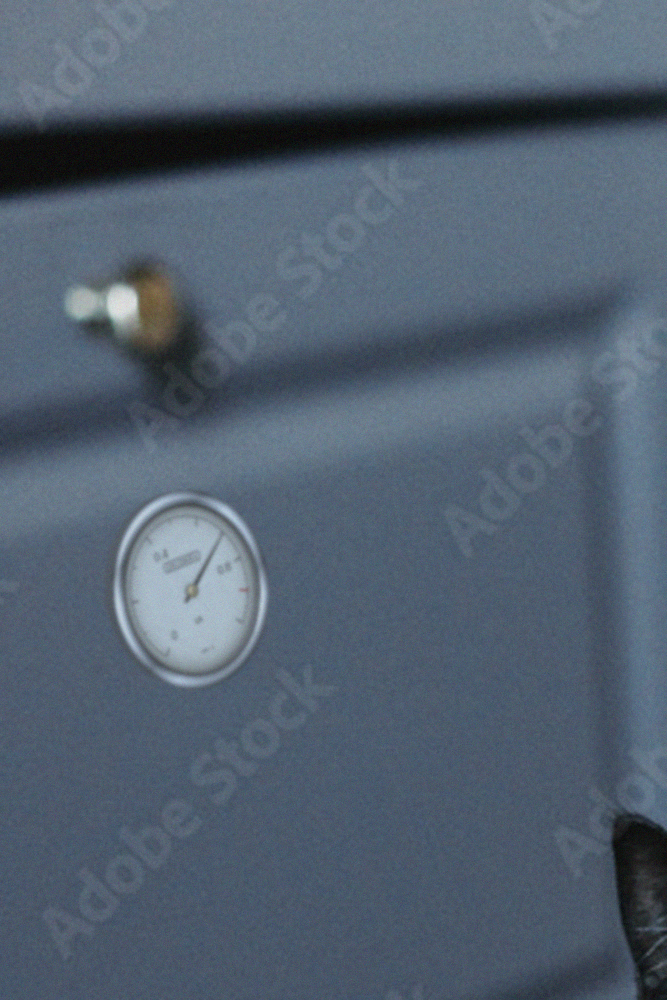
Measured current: 0.7 kA
